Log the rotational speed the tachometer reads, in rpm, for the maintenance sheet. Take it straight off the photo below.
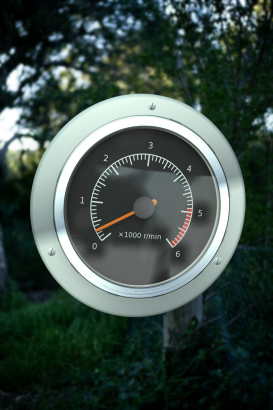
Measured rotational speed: 300 rpm
